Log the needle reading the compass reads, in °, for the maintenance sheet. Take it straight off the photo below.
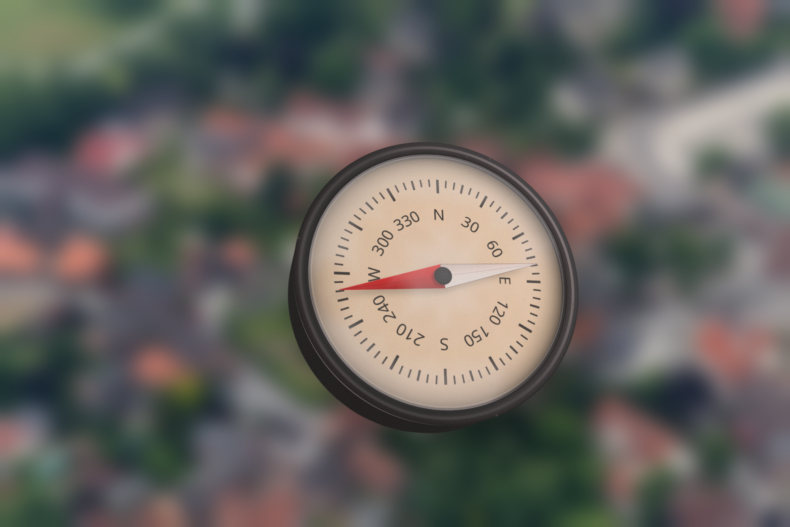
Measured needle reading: 260 °
